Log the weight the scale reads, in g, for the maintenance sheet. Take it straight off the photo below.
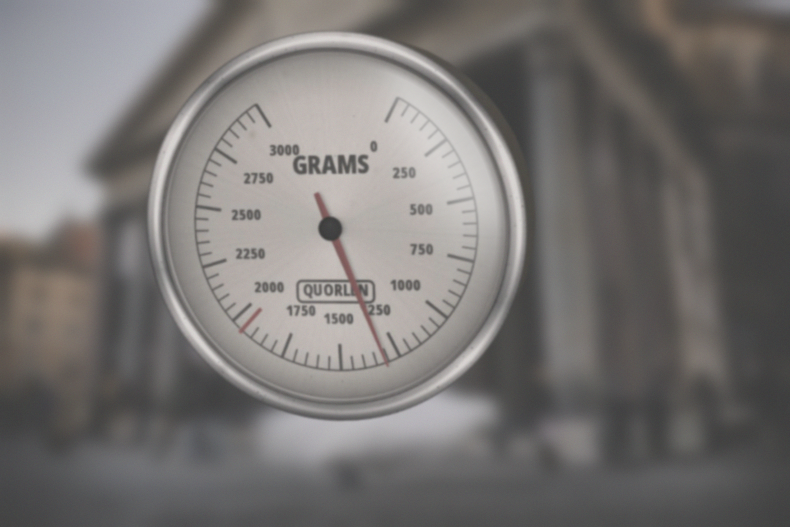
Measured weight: 1300 g
